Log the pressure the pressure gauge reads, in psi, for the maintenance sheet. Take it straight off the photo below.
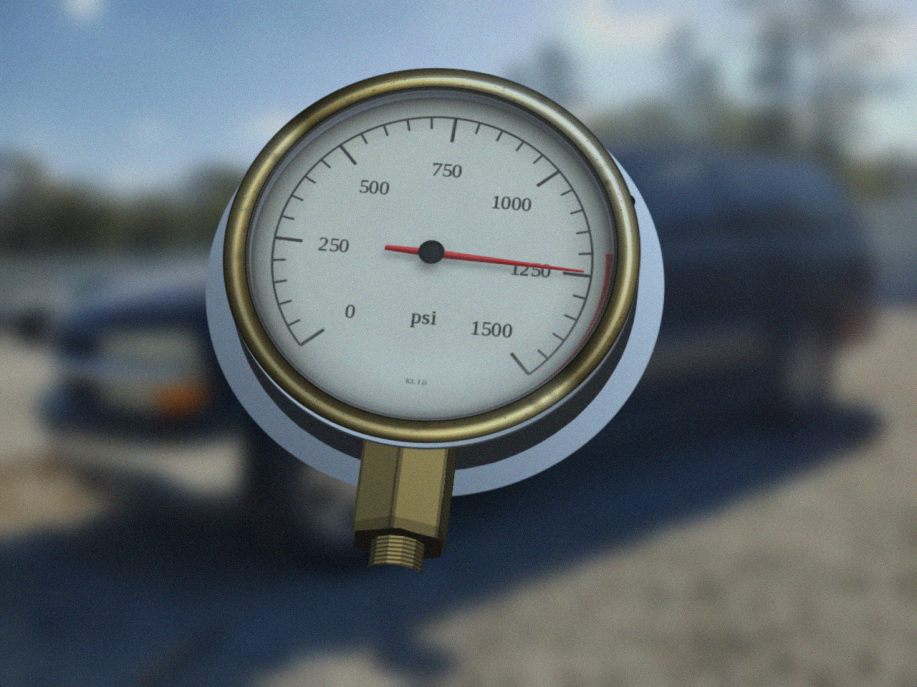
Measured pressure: 1250 psi
